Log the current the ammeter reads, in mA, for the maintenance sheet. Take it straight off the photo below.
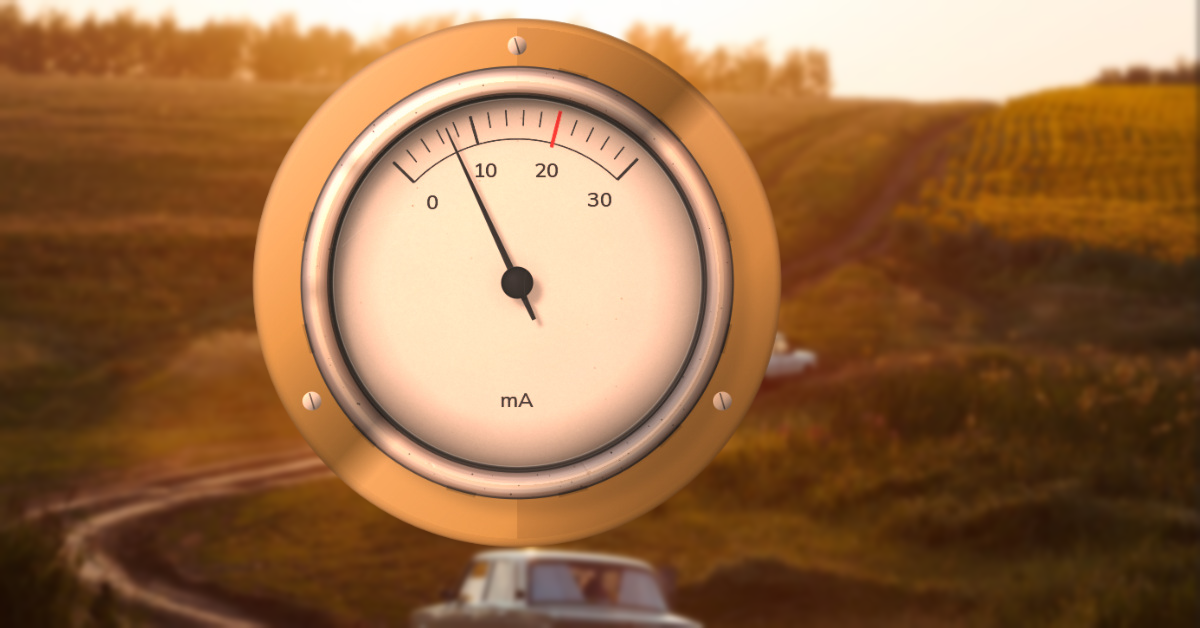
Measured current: 7 mA
